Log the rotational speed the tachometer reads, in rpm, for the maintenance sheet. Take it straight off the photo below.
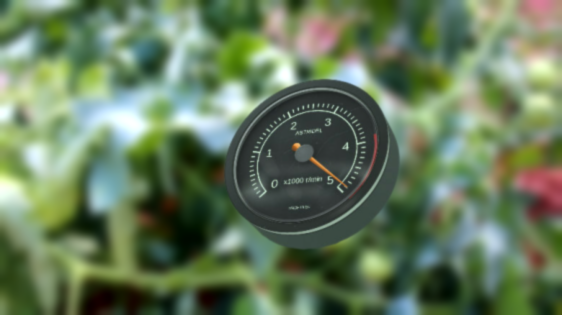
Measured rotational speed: 4900 rpm
